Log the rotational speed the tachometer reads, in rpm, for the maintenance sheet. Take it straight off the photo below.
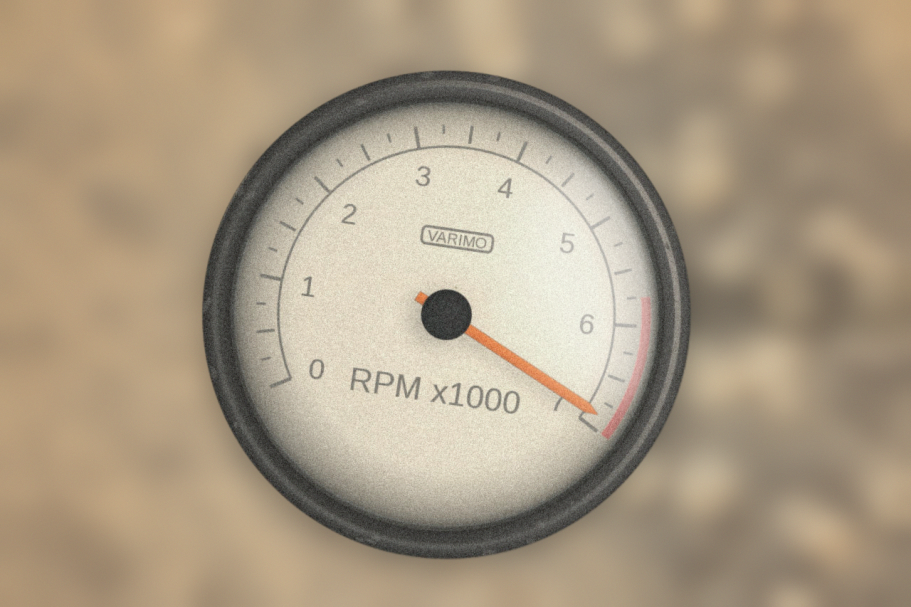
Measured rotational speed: 6875 rpm
